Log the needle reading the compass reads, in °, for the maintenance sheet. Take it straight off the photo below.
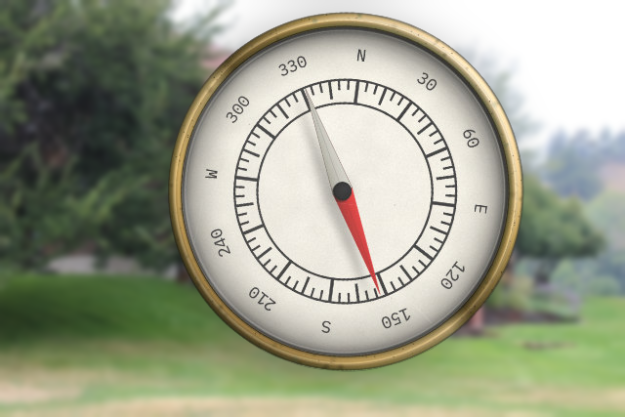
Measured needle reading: 152.5 °
